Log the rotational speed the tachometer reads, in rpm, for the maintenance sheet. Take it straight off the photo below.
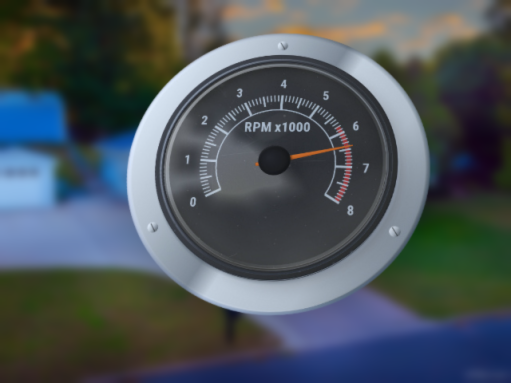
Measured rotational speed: 6500 rpm
